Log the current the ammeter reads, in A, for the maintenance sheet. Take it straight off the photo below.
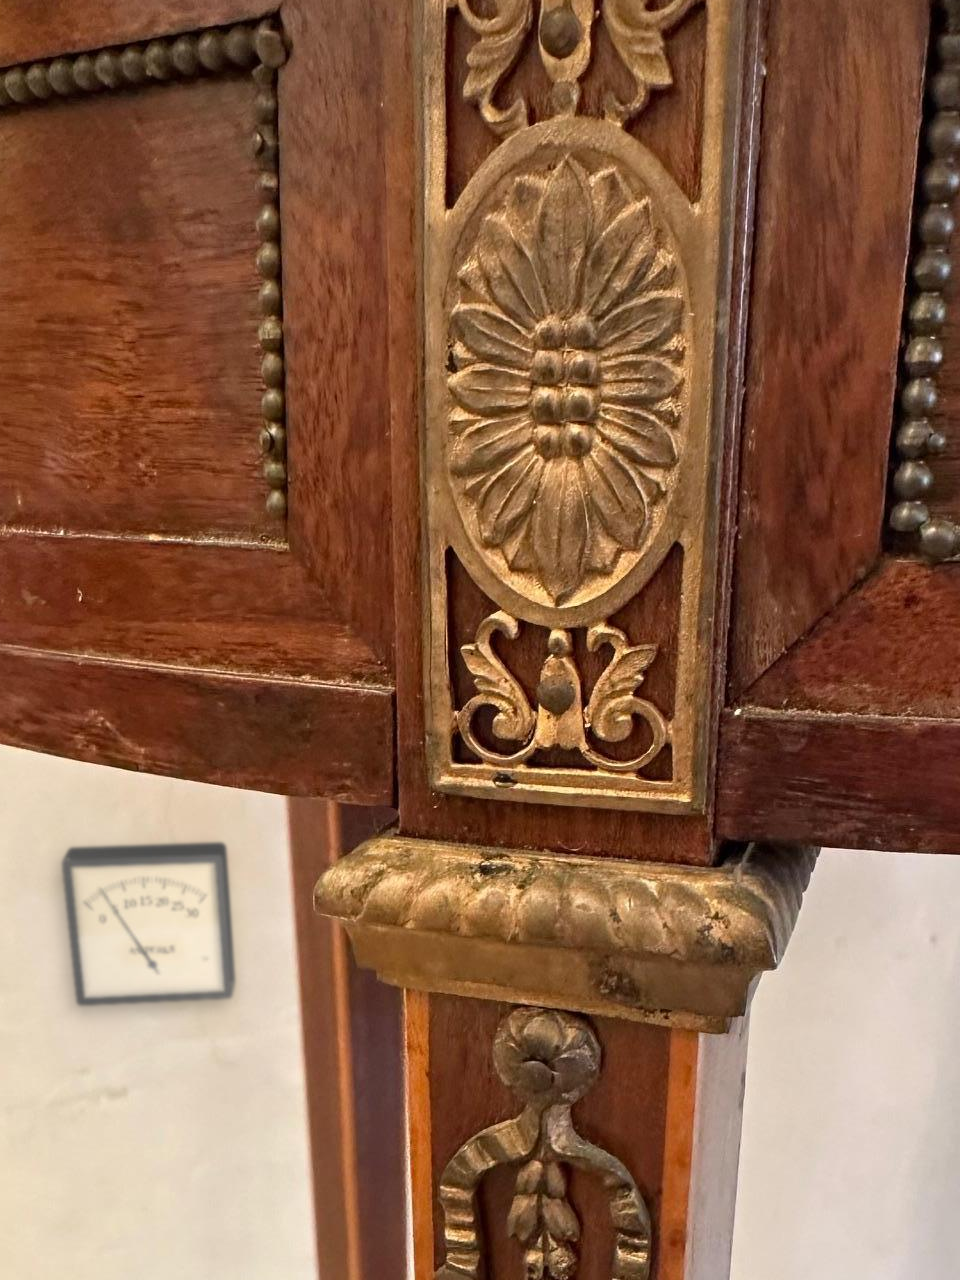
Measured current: 5 A
